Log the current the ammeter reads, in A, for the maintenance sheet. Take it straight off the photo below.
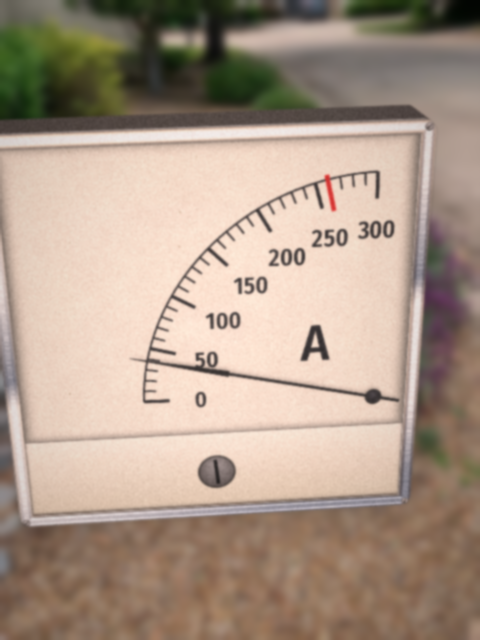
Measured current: 40 A
